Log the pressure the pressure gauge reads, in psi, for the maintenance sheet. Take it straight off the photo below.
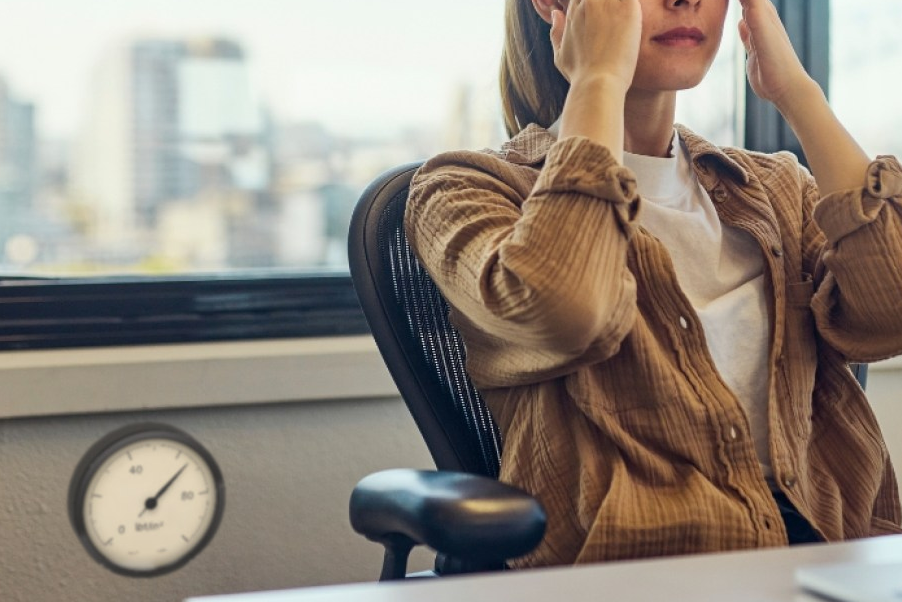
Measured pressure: 65 psi
